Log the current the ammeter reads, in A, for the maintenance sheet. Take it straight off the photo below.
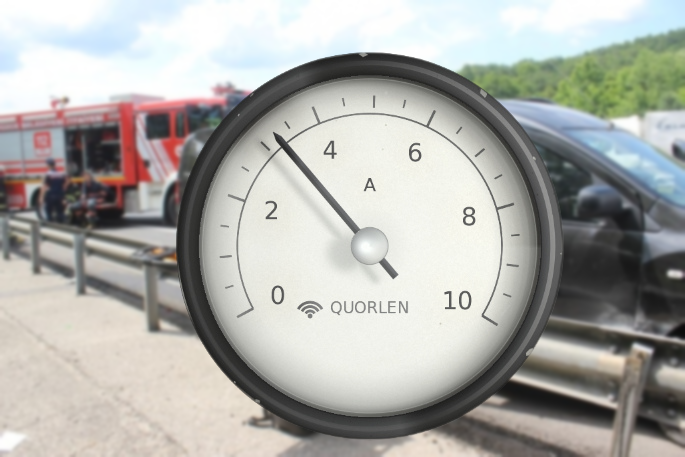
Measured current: 3.25 A
